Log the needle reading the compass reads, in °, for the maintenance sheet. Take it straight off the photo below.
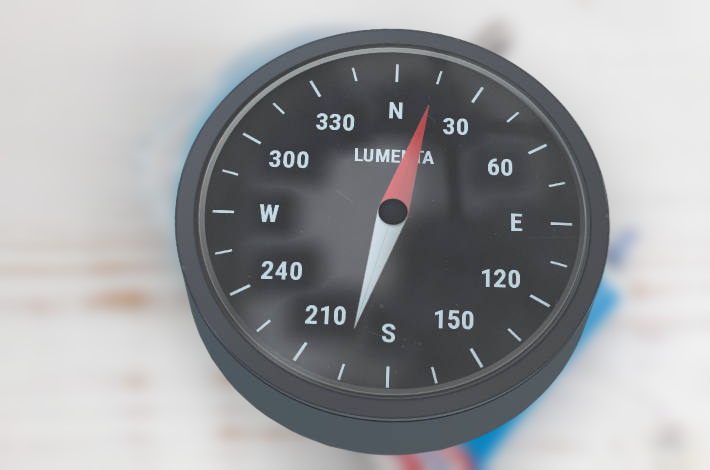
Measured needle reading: 15 °
